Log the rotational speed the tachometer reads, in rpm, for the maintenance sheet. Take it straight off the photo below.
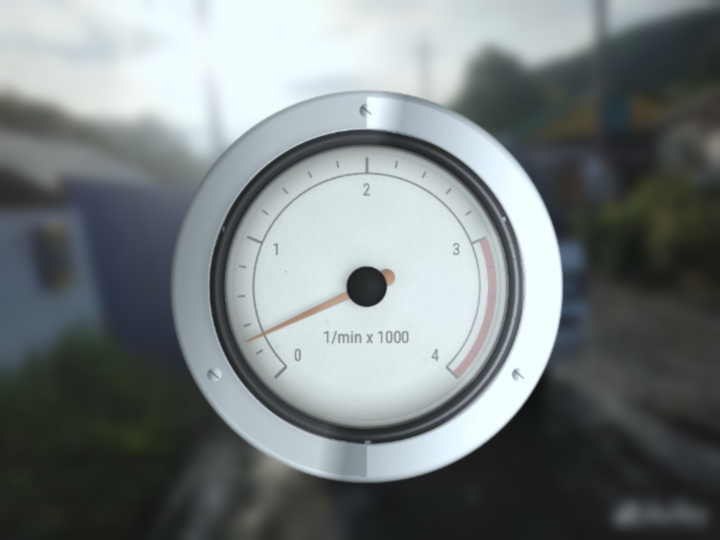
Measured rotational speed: 300 rpm
